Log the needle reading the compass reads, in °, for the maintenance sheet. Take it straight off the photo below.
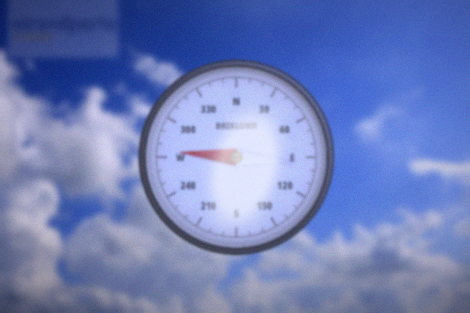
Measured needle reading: 275 °
